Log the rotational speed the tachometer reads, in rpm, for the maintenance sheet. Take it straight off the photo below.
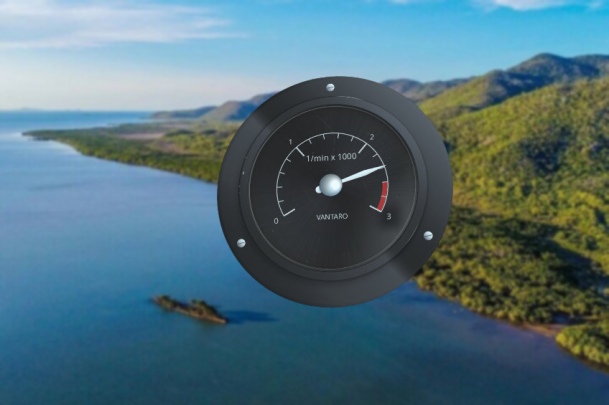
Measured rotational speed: 2400 rpm
